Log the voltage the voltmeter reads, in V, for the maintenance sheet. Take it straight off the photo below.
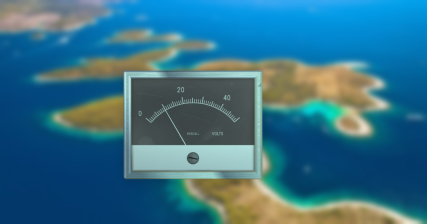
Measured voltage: 10 V
